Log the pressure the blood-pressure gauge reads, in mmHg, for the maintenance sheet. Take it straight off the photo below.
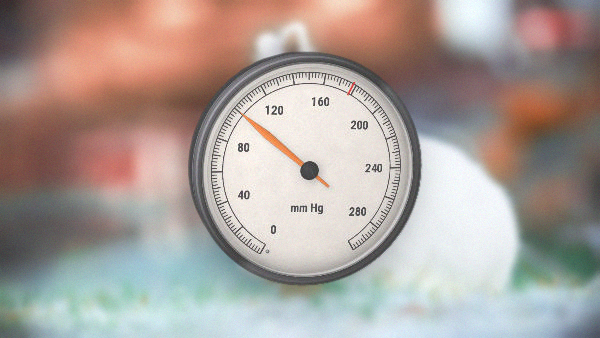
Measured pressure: 100 mmHg
